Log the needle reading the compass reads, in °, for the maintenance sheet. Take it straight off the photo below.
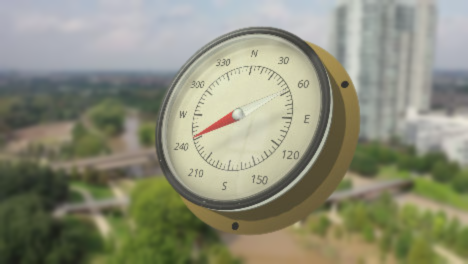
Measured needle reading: 240 °
